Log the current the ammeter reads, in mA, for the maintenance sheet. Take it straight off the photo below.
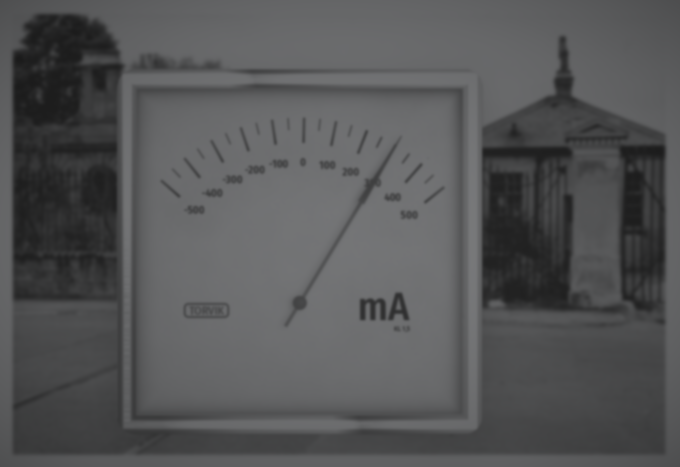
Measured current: 300 mA
